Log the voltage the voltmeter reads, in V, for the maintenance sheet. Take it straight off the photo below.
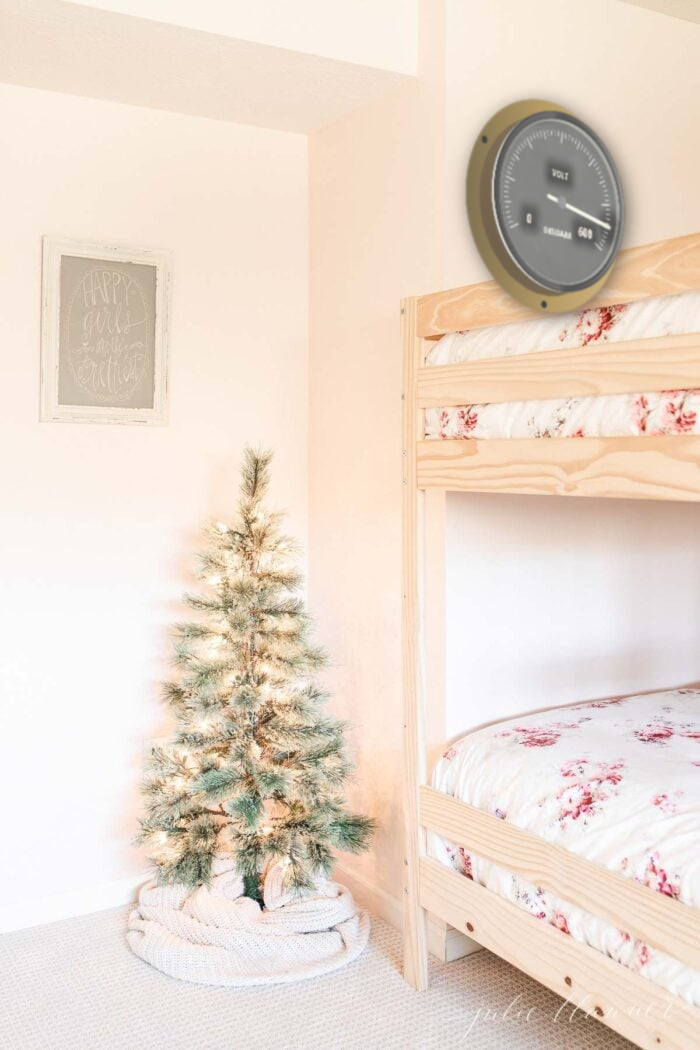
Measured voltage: 550 V
